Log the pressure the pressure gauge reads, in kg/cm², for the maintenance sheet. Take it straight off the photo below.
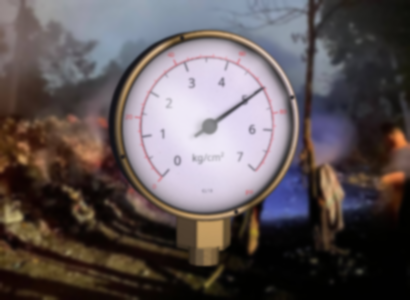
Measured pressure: 5 kg/cm²
